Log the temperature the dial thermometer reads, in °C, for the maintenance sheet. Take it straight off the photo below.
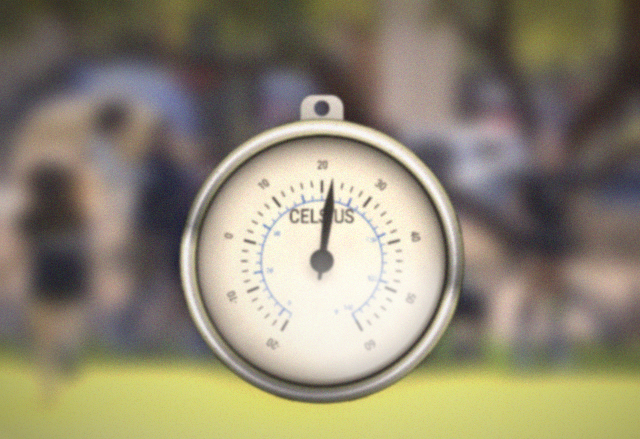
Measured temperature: 22 °C
